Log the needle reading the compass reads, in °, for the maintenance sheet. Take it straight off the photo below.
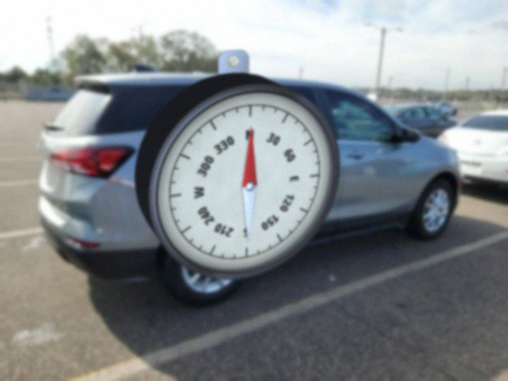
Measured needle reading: 0 °
